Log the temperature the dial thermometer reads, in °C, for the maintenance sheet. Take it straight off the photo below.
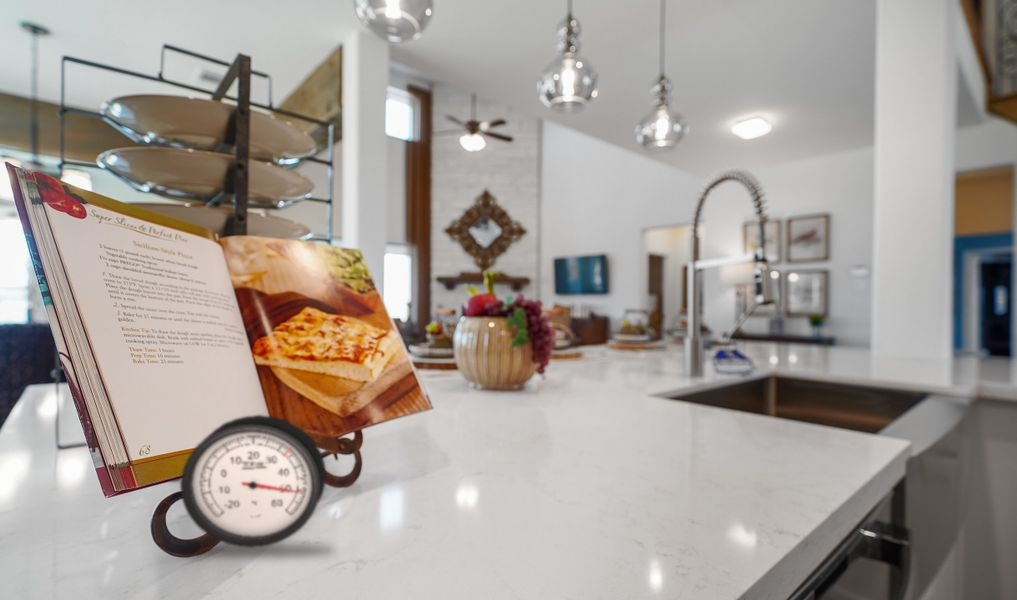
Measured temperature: 50 °C
